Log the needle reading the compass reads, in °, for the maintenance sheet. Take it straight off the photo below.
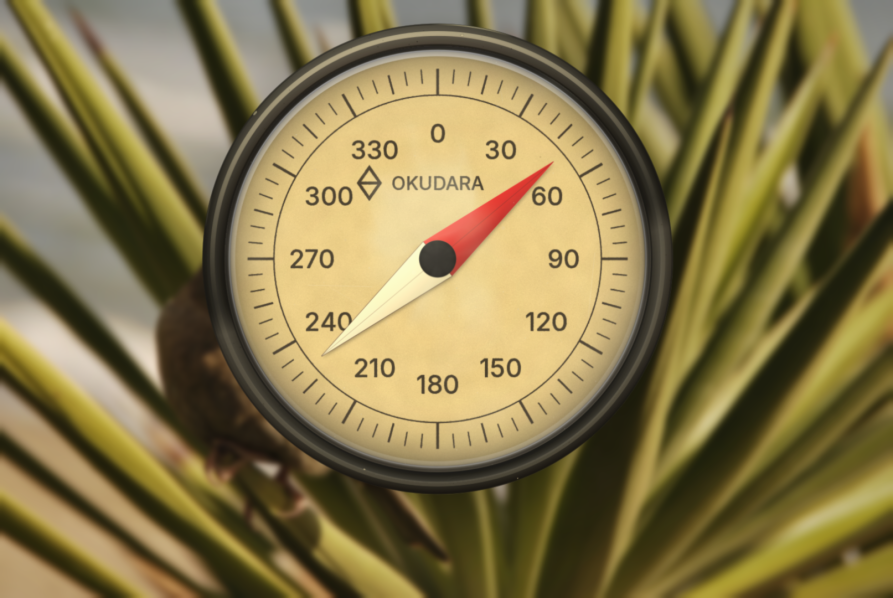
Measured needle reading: 50 °
